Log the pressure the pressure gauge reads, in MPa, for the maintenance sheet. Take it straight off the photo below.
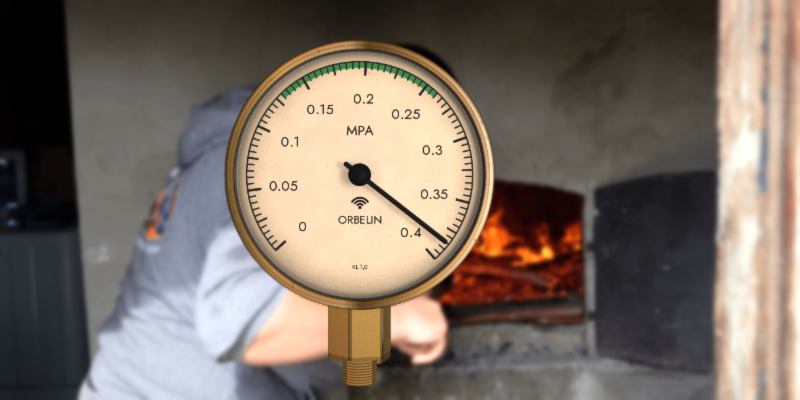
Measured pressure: 0.385 MPa
